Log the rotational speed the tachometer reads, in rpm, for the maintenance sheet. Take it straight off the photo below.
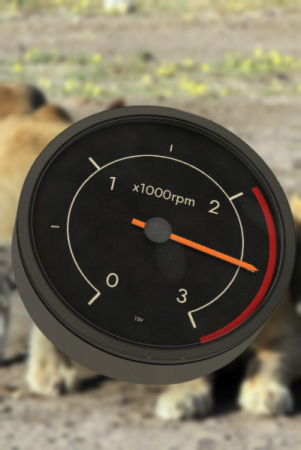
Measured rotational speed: 2500 rpm
